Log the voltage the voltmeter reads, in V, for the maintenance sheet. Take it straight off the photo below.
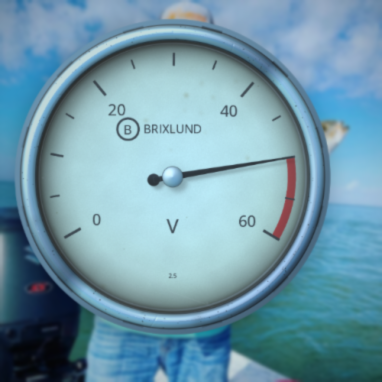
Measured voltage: 50 V
